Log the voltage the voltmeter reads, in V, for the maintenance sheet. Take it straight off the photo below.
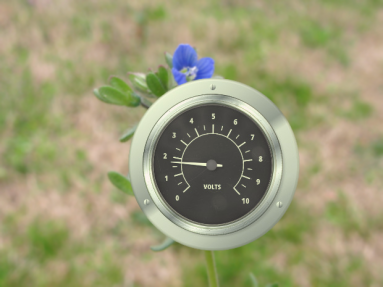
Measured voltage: 1.75 V
